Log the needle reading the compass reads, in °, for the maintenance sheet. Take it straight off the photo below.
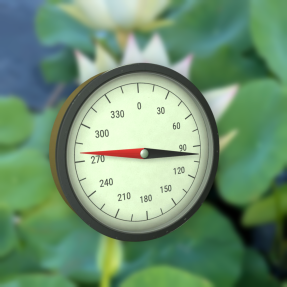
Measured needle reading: 277.5 °
